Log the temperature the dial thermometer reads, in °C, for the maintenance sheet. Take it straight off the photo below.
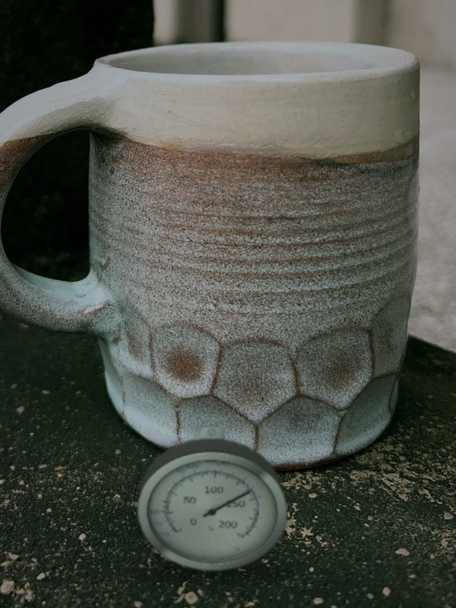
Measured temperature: 137.5 °C
